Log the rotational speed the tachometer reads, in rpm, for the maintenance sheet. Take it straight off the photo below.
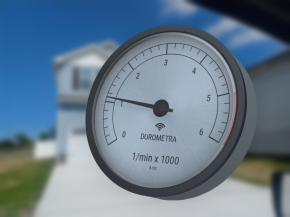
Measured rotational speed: 1100 rpm
